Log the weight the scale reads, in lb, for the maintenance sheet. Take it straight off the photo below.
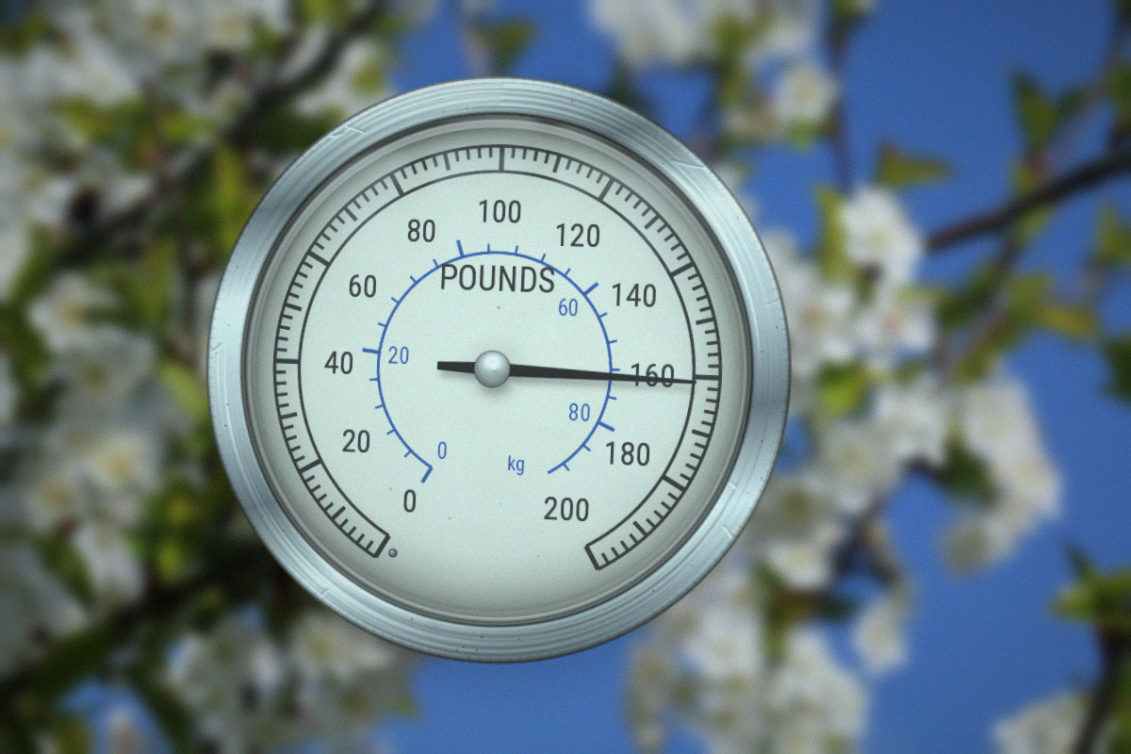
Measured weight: 161 lb
